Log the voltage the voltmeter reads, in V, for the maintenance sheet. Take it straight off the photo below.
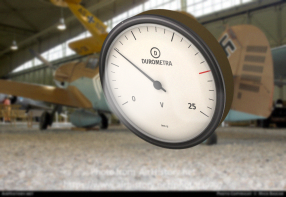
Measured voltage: 7 V
